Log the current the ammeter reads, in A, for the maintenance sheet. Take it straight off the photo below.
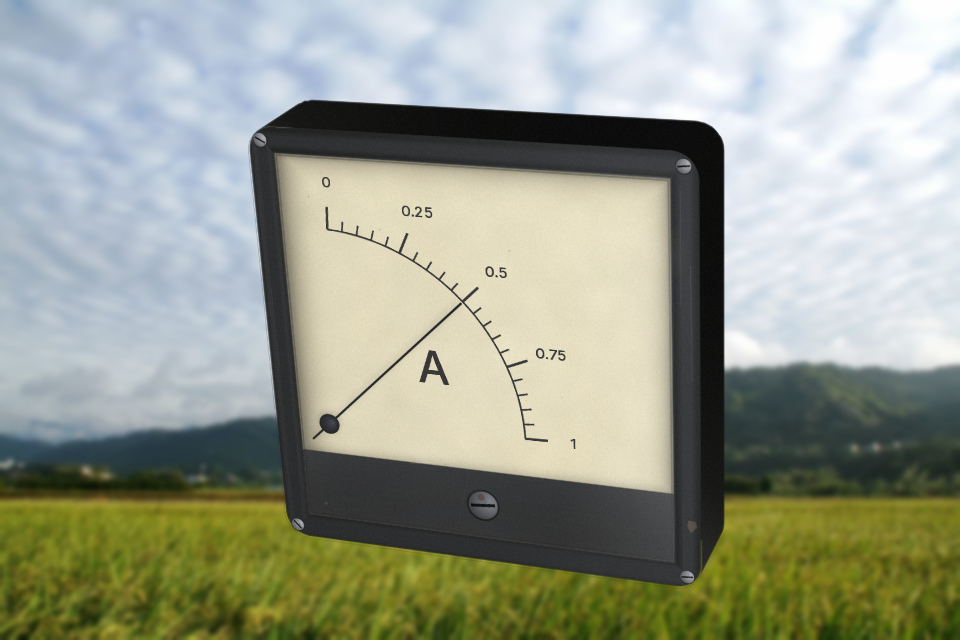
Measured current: 0.5 A
